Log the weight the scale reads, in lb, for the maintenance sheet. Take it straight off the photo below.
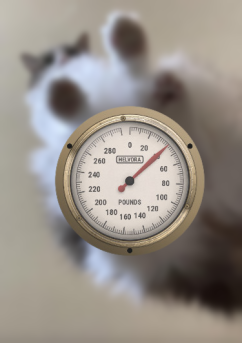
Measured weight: 40 lb
